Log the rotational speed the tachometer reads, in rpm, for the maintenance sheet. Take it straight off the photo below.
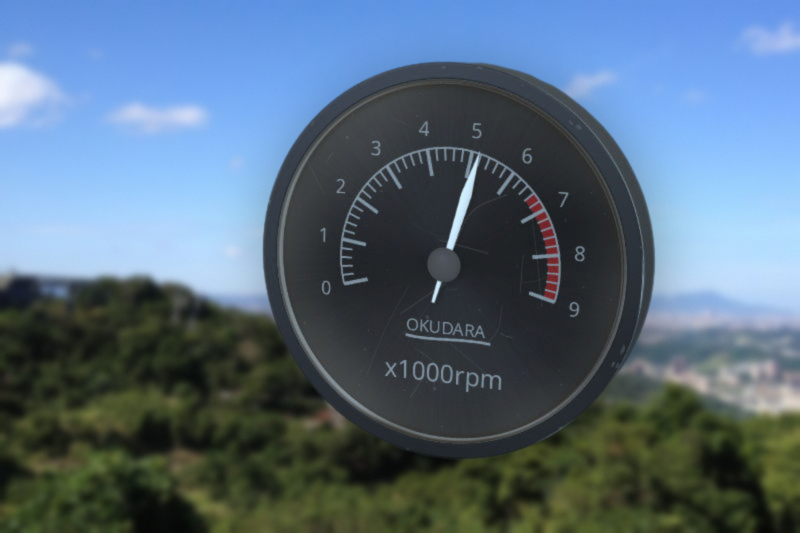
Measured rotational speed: 5200 rpm
